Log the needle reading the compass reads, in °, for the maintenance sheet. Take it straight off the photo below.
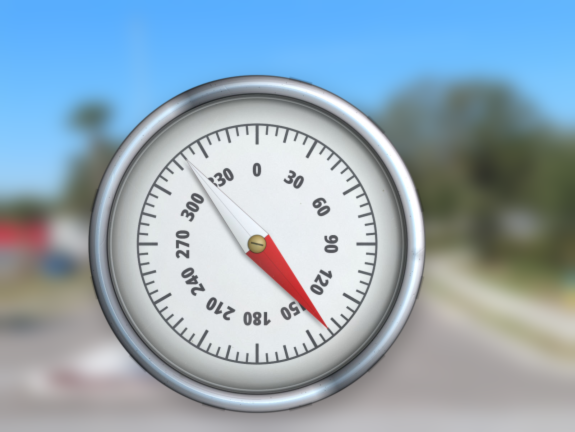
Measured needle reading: 140 °
